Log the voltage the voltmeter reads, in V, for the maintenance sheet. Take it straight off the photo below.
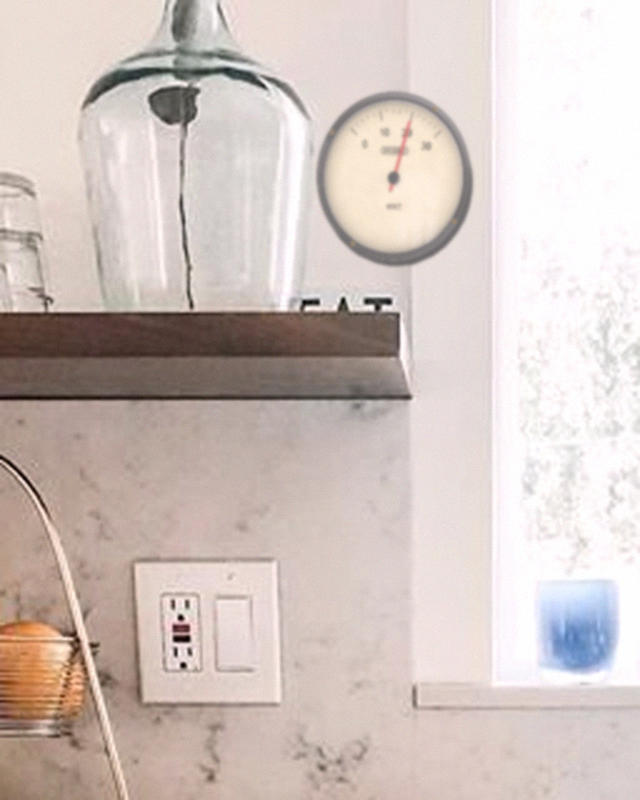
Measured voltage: 20 V
